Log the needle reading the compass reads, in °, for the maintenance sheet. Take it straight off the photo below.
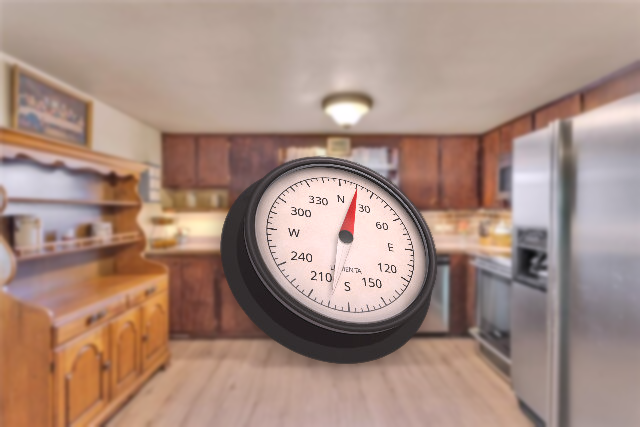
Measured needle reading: 15 °
